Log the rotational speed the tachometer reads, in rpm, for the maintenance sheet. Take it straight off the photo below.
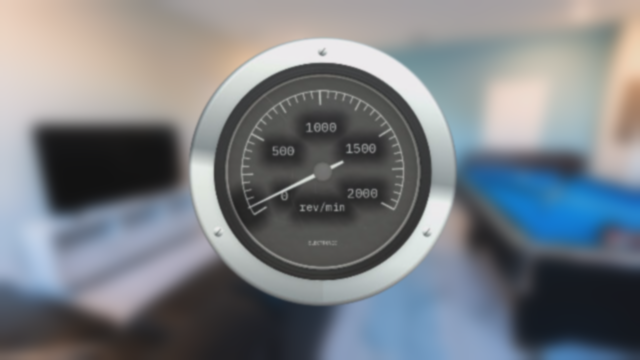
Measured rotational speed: 50 rpm
